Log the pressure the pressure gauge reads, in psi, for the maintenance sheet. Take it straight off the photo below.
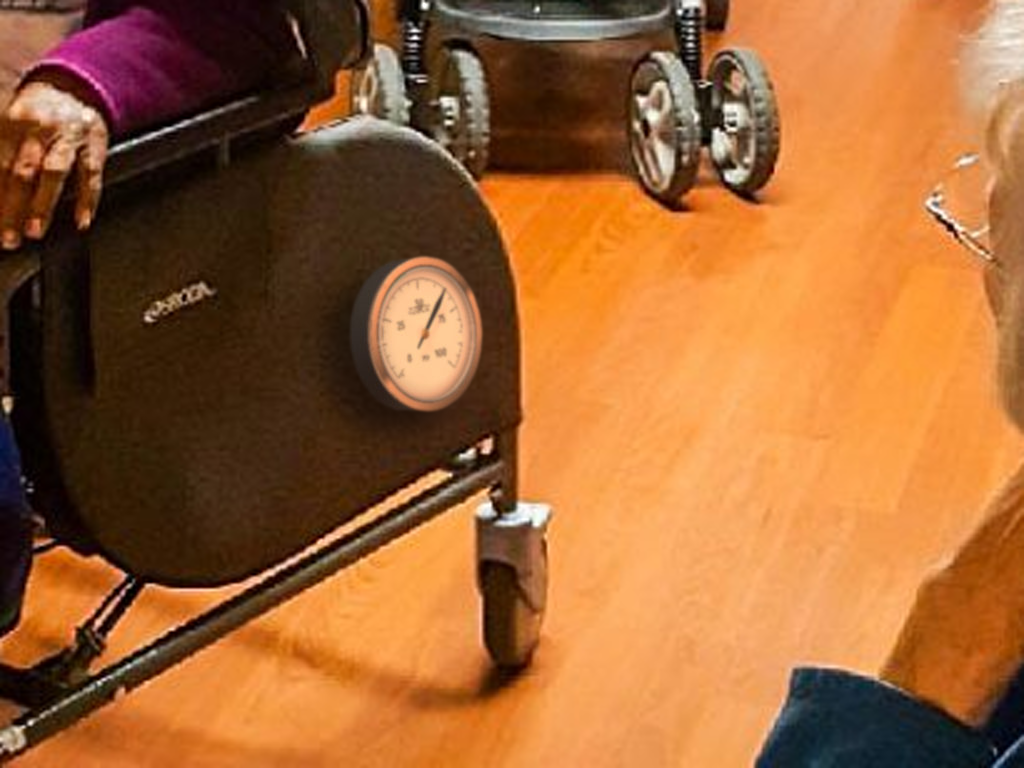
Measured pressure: 65 psi
